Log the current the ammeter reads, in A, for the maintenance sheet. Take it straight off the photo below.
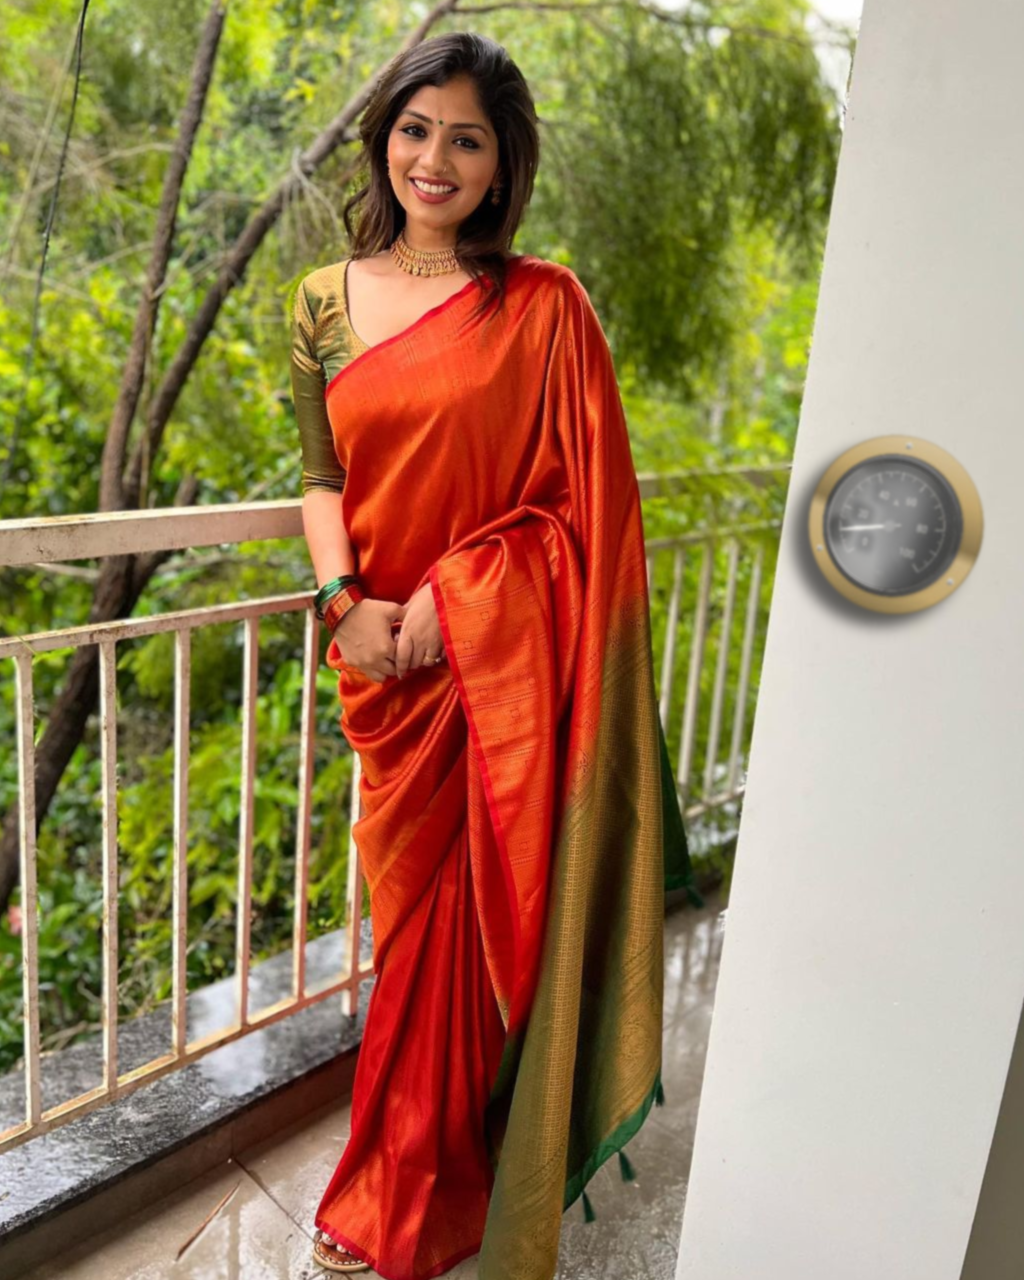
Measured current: 10 A
